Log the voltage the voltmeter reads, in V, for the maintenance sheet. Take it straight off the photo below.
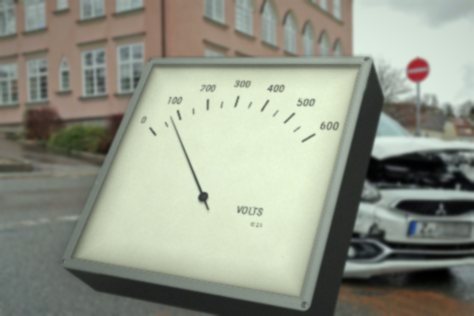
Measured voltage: 75 V
